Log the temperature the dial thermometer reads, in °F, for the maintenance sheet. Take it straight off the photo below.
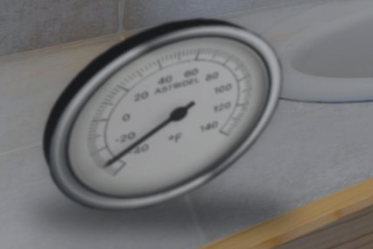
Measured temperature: -30 °F
